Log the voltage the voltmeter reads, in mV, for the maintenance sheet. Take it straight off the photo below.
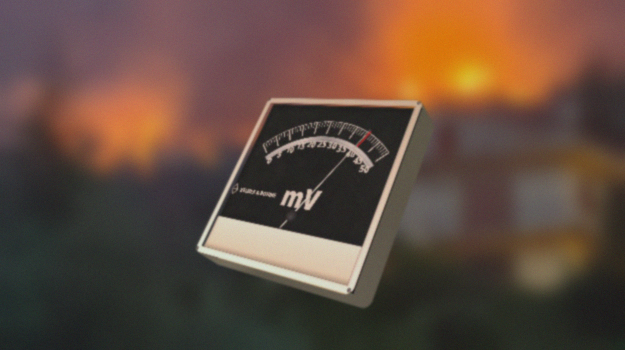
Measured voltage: 40 mV
